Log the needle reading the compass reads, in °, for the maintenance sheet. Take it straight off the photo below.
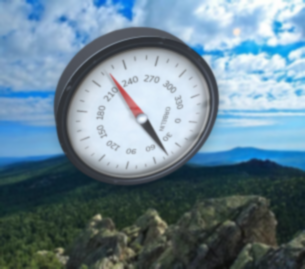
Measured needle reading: 225 °
